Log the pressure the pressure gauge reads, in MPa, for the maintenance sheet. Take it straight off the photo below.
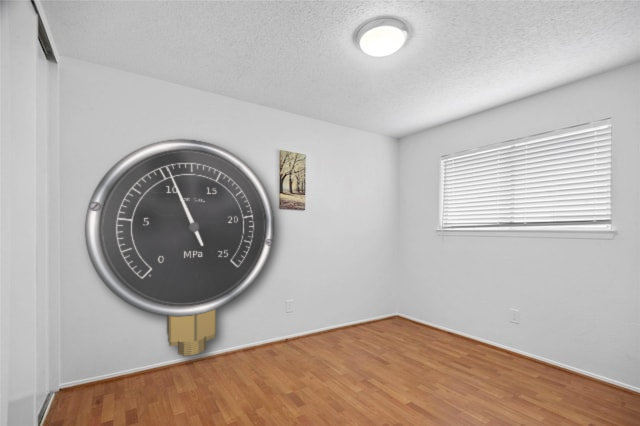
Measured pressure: 10.5 MPa
